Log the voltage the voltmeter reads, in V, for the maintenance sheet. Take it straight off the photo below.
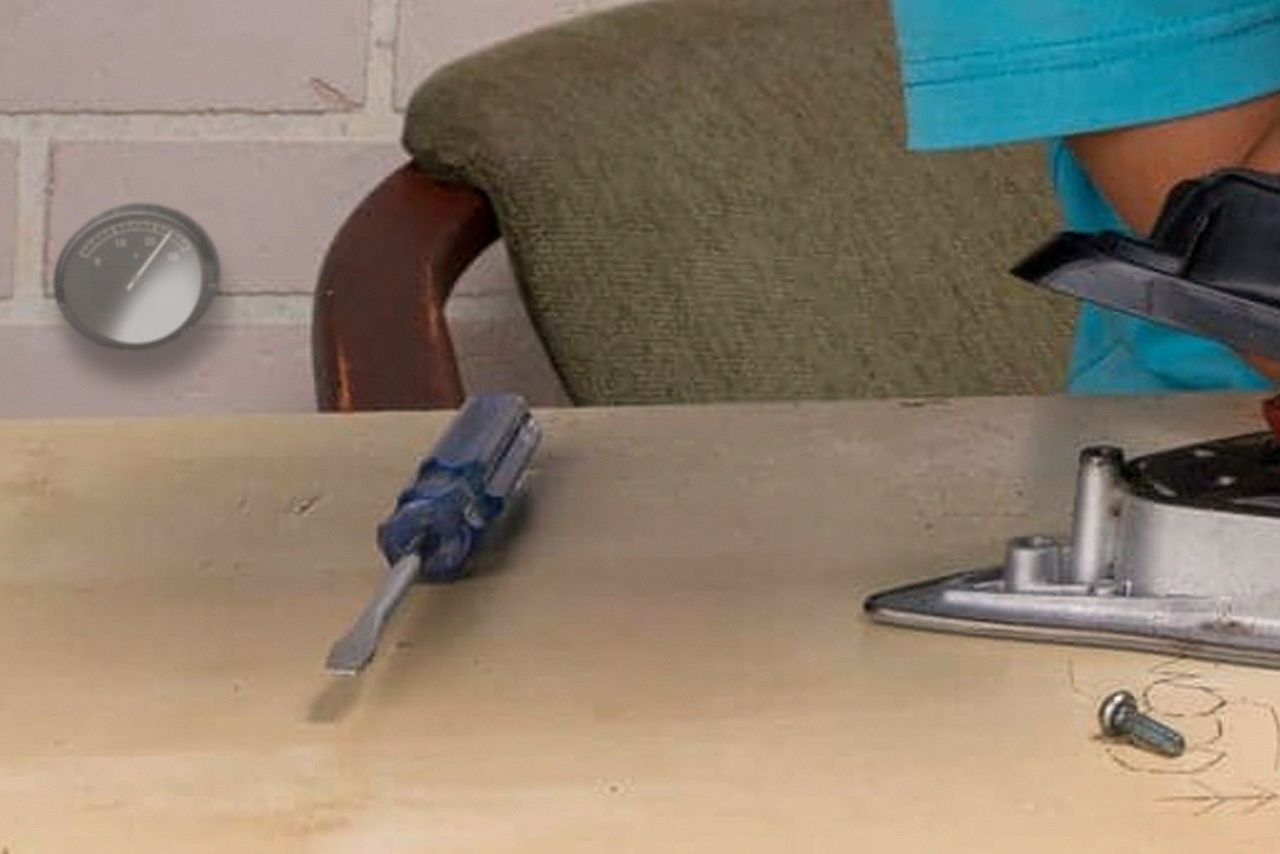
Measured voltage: 24 V
